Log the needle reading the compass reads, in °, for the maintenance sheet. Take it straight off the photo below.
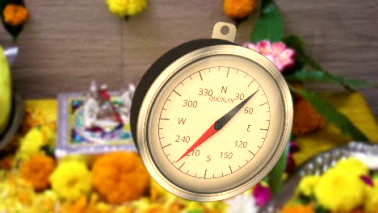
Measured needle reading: 220 °
